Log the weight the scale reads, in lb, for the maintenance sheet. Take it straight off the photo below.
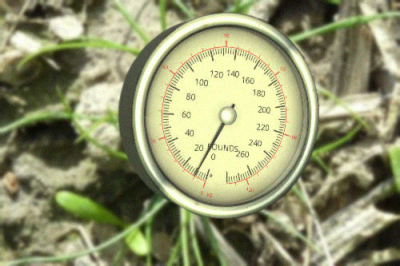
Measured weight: 10 lb
